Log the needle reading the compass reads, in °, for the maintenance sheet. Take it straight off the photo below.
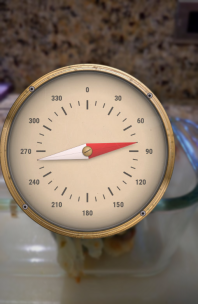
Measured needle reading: 80 °
